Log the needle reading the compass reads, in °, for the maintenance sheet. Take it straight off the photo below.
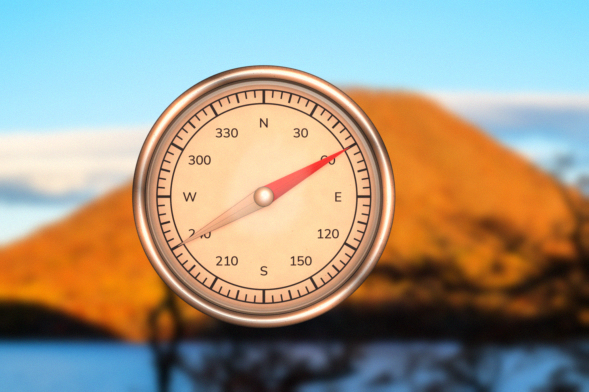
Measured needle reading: 60 °
